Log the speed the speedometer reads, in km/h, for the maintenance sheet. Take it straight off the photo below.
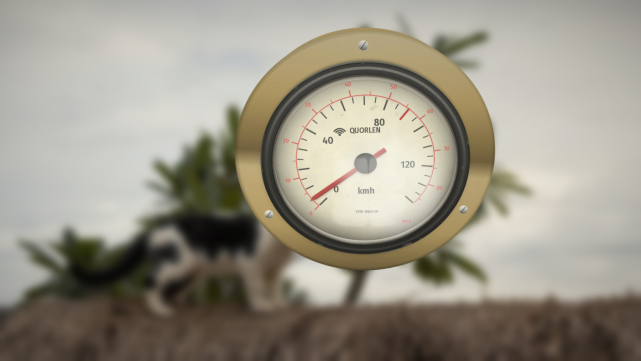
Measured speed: 5 km/h
